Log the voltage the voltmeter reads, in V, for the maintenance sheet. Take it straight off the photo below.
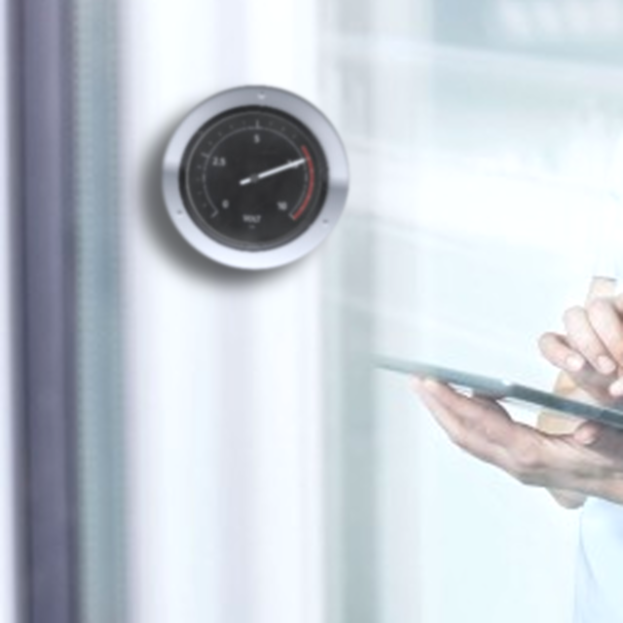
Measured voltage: 7.5 V
